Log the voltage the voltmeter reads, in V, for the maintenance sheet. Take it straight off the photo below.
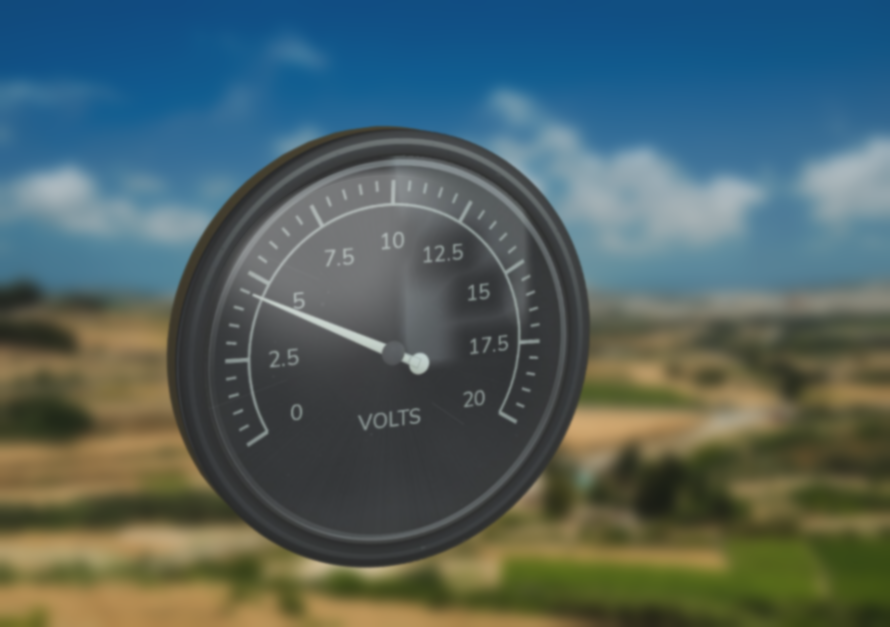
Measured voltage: 4.5 V
